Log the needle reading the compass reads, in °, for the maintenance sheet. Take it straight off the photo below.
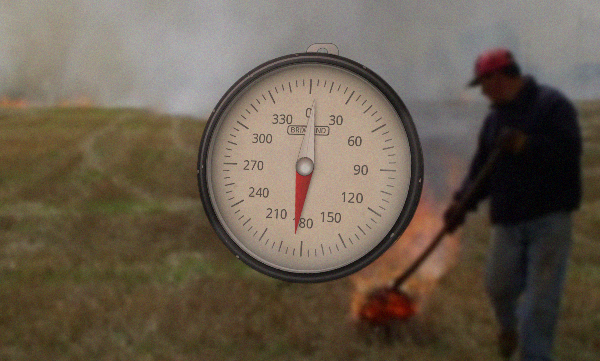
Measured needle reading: 185 °
